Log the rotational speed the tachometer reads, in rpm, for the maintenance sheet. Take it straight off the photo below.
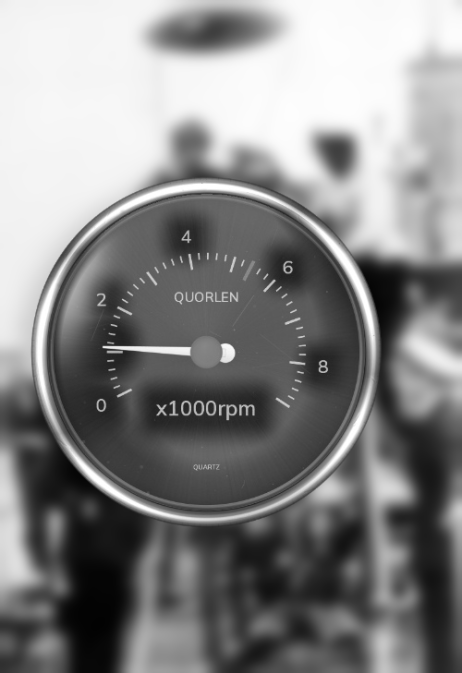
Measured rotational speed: 1100 rpm
